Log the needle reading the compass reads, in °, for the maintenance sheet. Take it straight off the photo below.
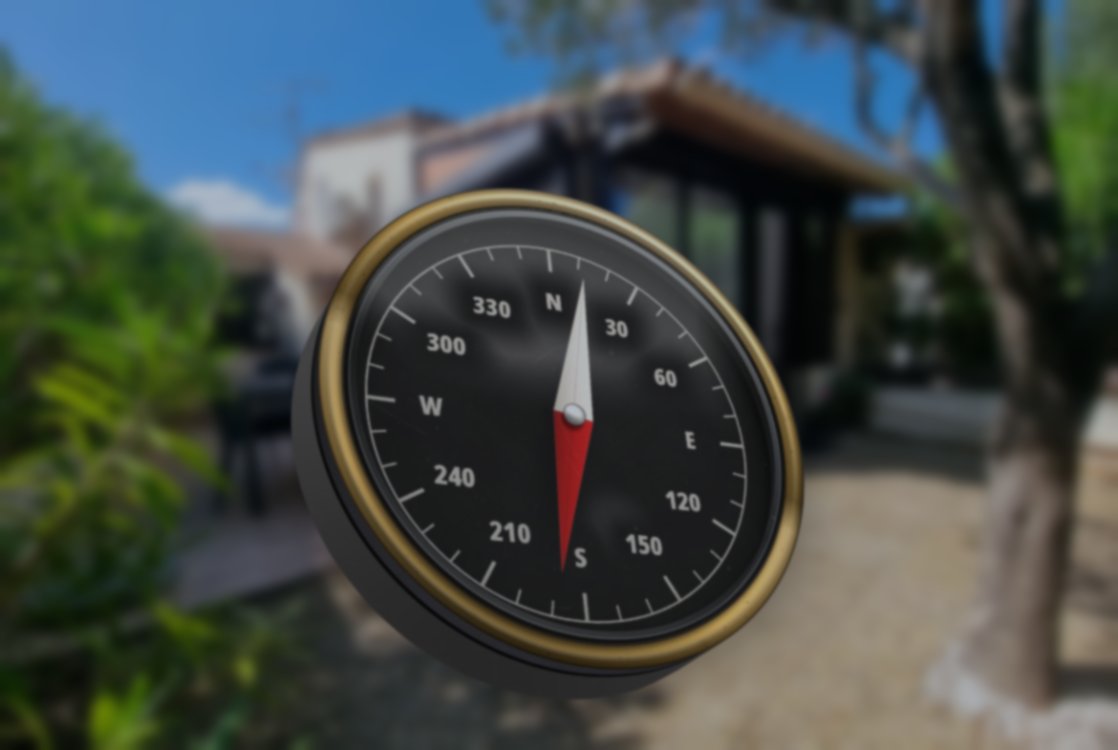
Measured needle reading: 190 °
